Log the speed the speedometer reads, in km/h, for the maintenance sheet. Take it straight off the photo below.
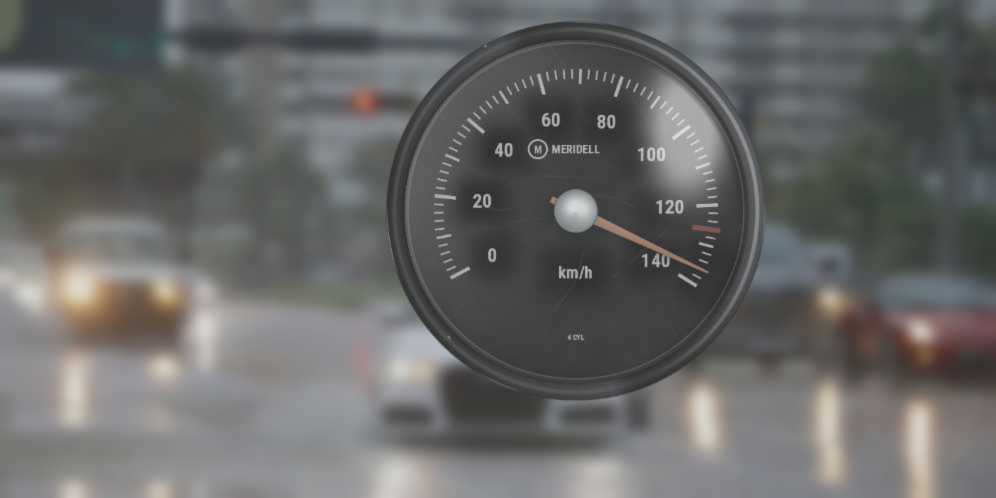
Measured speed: 136 km/h
